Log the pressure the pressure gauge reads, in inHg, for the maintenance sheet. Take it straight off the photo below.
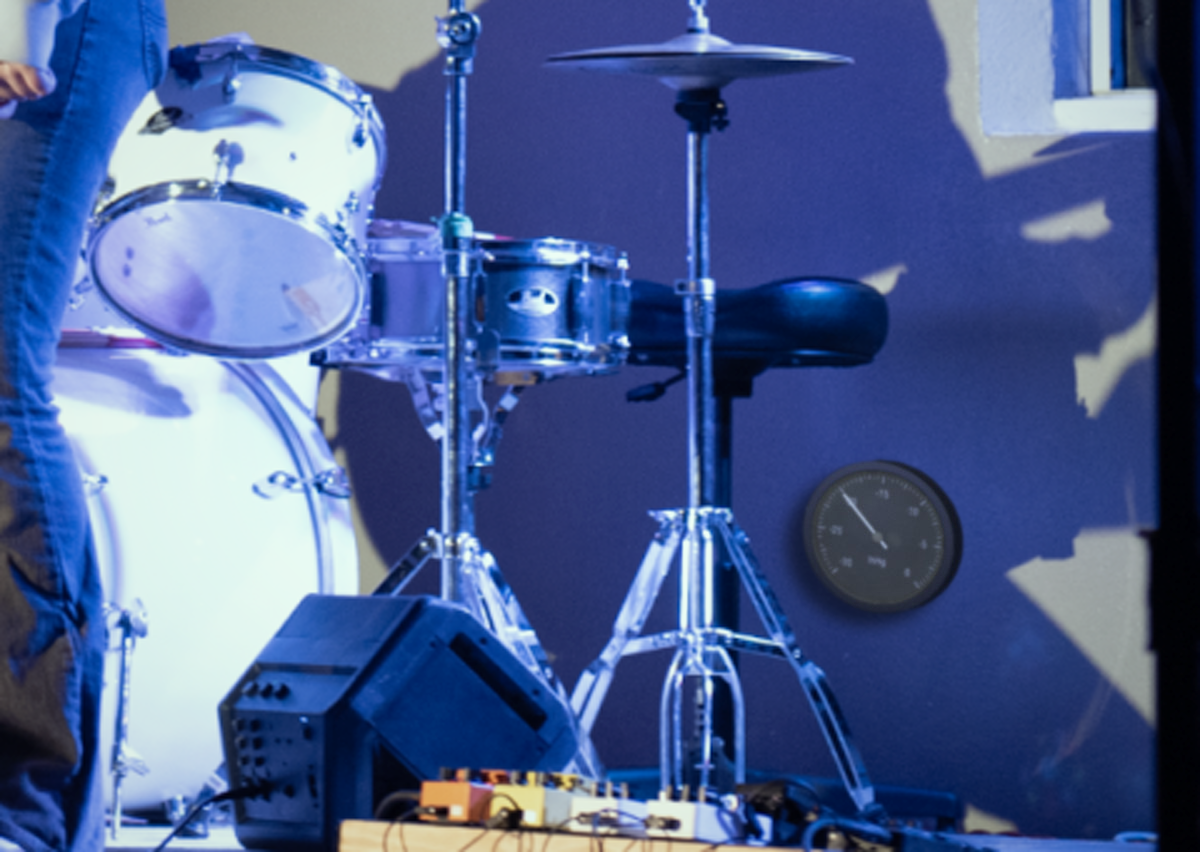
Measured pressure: -20 inHg
